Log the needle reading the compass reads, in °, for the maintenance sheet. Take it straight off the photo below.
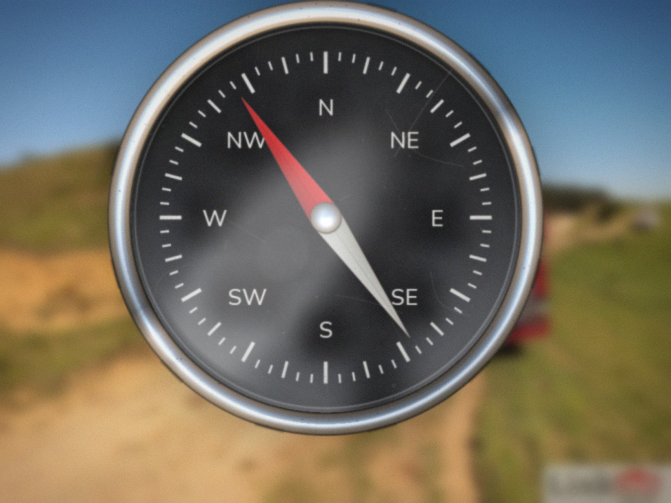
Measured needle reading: 325 °
